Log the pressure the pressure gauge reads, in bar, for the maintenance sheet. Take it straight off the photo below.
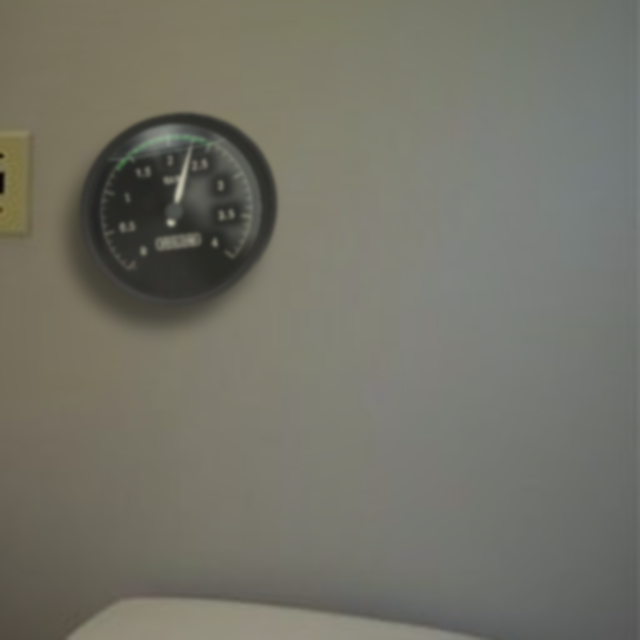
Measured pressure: 2.3 bar
